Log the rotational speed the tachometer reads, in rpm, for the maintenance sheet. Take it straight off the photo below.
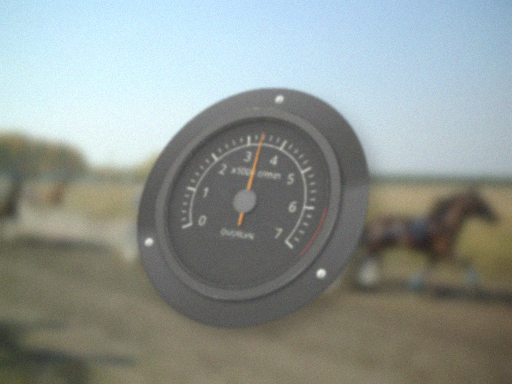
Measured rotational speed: 3400 rpm
